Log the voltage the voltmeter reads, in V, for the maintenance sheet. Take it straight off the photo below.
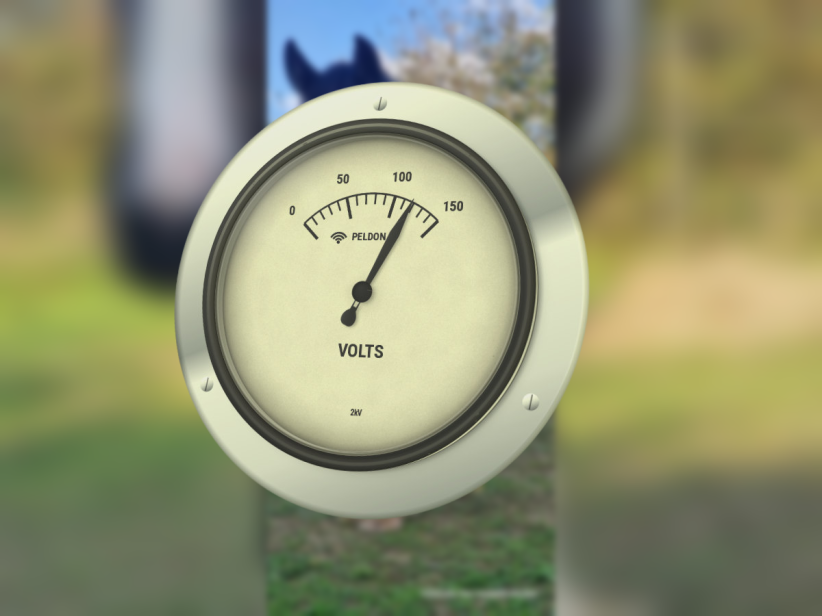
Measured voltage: 120 V
